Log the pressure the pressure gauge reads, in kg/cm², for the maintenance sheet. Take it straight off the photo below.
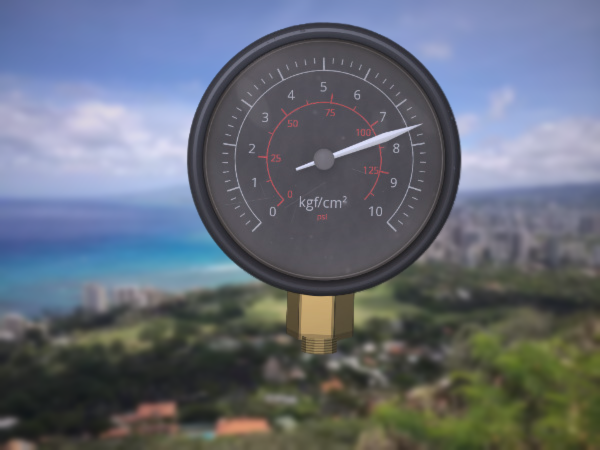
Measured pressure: 7.6 kg/cm²
